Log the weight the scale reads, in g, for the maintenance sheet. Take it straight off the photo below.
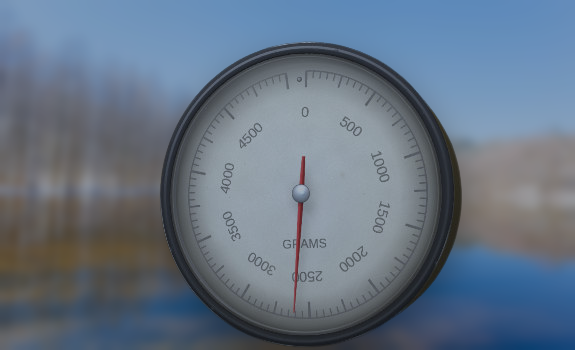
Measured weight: 2600 g
